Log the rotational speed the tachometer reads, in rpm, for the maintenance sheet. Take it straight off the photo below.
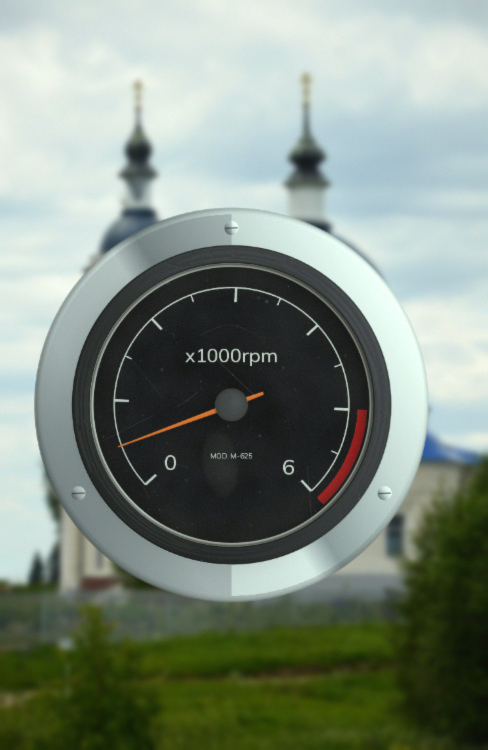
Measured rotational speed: 500 rpm
